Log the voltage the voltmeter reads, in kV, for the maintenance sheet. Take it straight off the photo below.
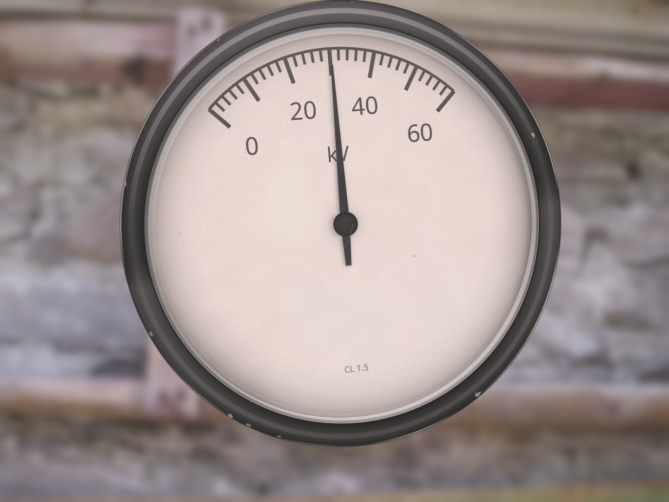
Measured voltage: 30 kV
